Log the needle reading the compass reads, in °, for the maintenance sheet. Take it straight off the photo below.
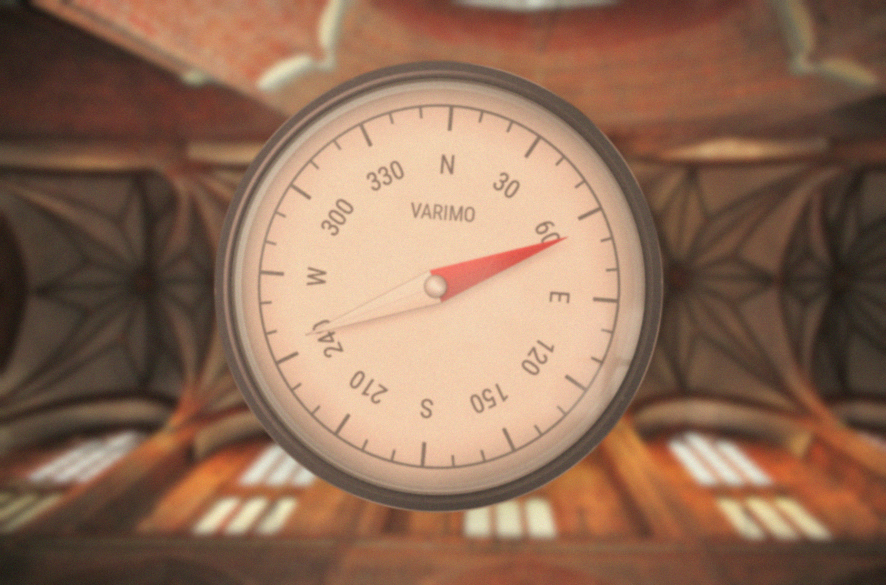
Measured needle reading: 65 °
